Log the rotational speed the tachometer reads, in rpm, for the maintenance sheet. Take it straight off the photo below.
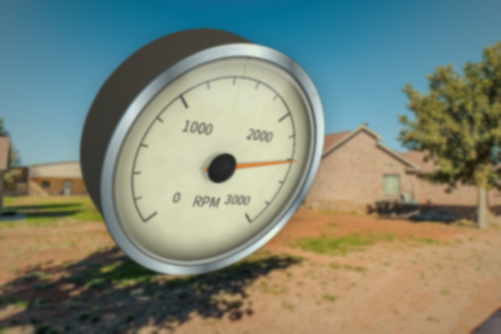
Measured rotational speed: 2400 rpm
